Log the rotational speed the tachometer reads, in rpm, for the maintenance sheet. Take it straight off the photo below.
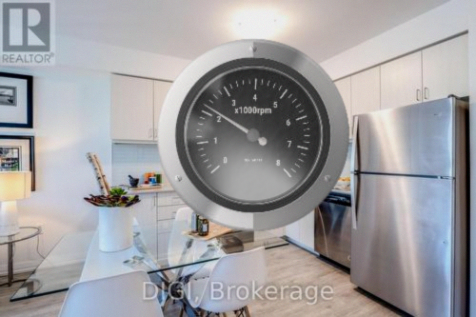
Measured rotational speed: 2200 rpm
